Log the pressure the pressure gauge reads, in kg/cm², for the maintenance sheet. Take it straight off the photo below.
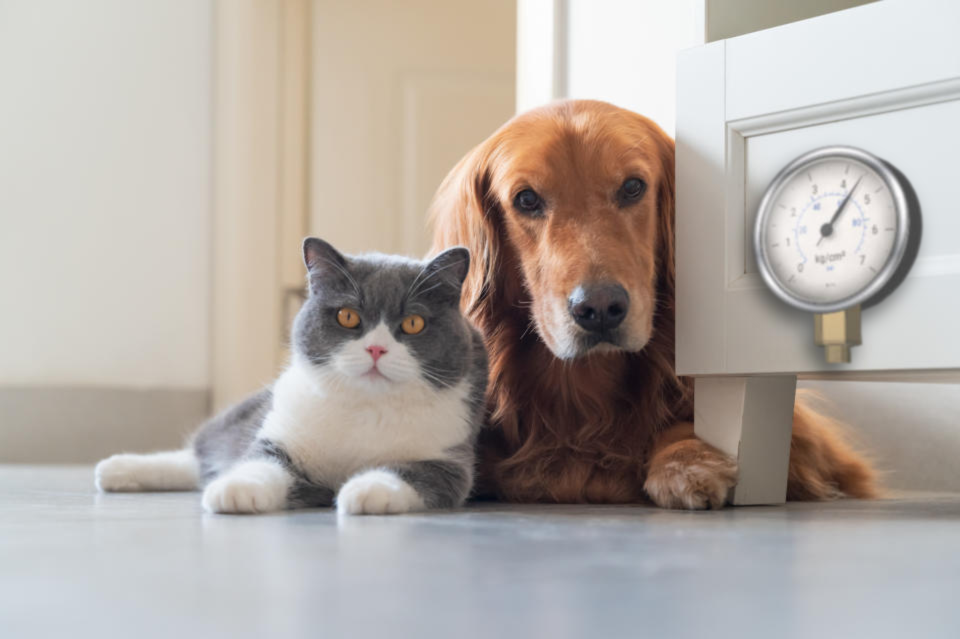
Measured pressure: 4.5 kg/cm²
